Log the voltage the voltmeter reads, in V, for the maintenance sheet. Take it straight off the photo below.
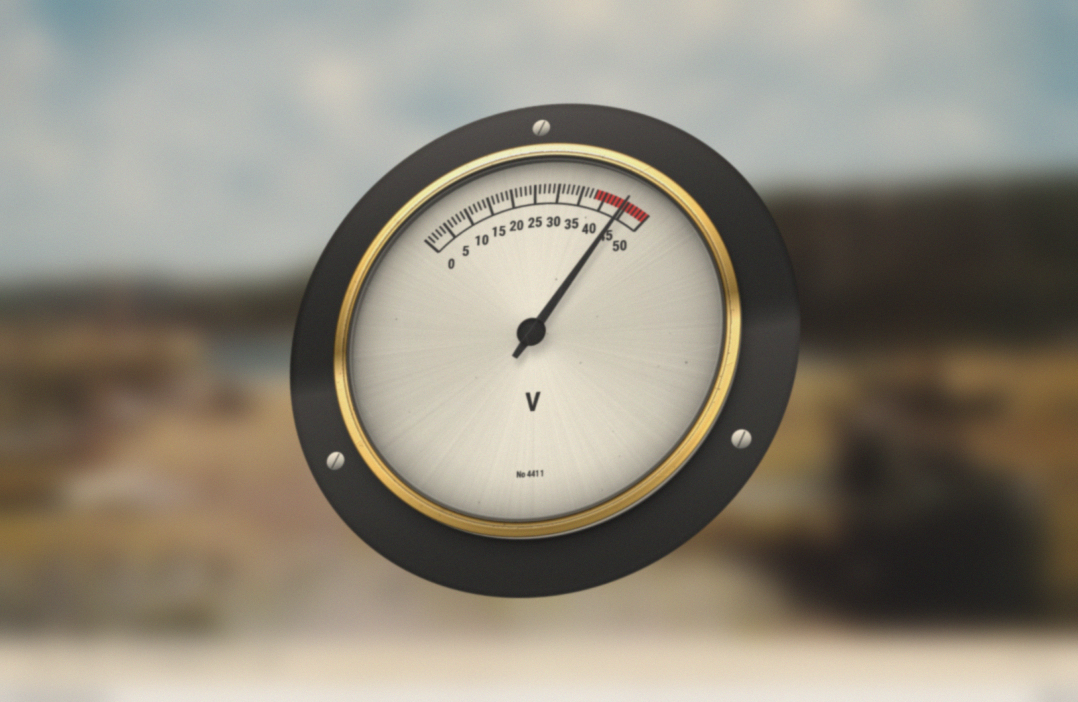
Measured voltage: 45 V
